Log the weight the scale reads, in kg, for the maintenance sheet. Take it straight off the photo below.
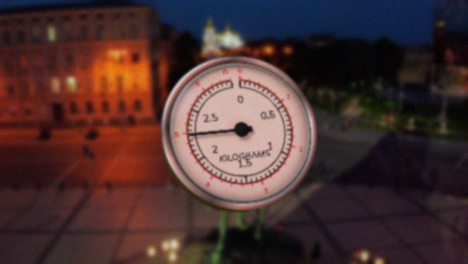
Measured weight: 2.25 kg
